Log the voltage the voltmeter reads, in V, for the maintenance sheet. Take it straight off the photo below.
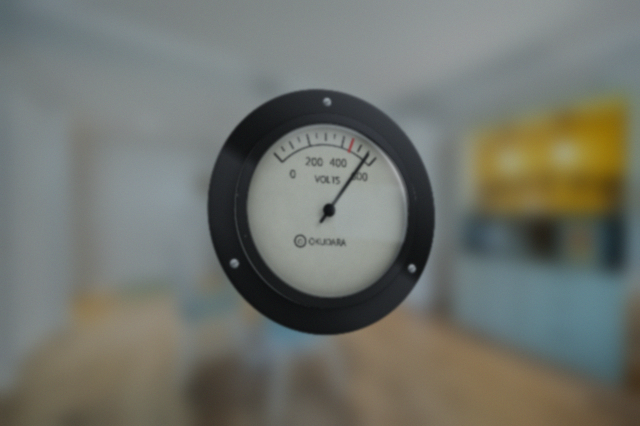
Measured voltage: 550 V
